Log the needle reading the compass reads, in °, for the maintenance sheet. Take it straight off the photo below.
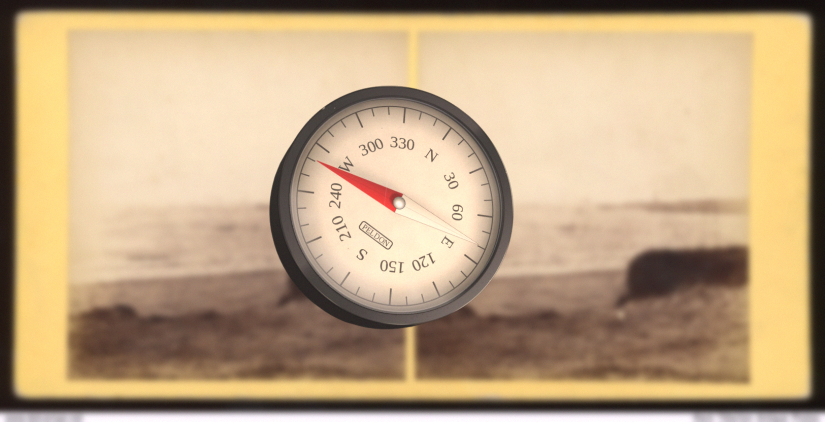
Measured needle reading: 260 °
